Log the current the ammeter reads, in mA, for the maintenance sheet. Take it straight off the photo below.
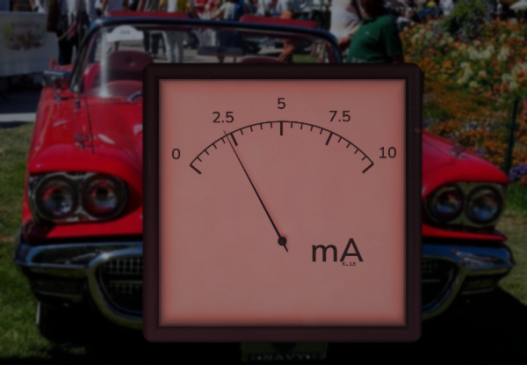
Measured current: 2.25 mA
